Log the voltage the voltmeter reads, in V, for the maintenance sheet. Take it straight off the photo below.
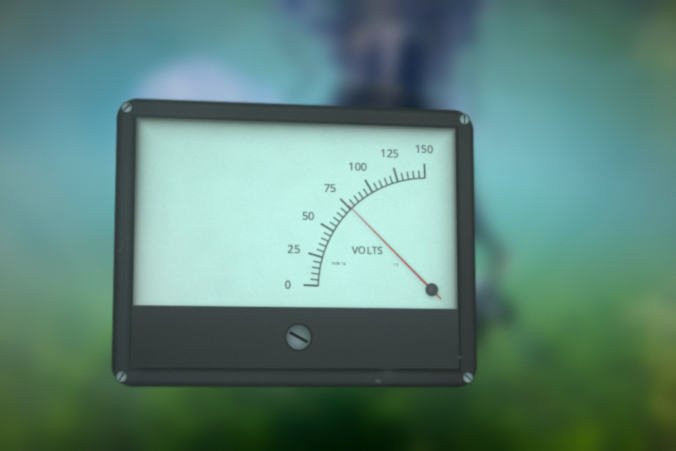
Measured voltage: 75 V
